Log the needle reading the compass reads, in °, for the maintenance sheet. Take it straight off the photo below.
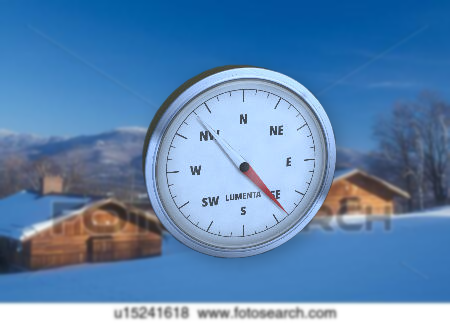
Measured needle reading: 140 °
